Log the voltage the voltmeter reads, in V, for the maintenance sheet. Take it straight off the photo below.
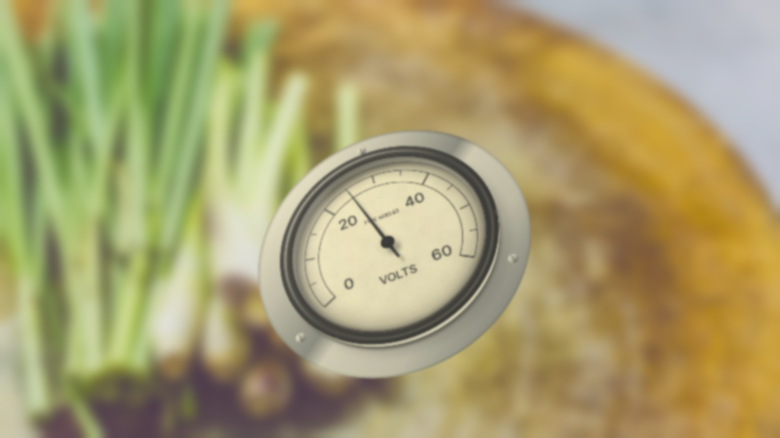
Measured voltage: 25 V
